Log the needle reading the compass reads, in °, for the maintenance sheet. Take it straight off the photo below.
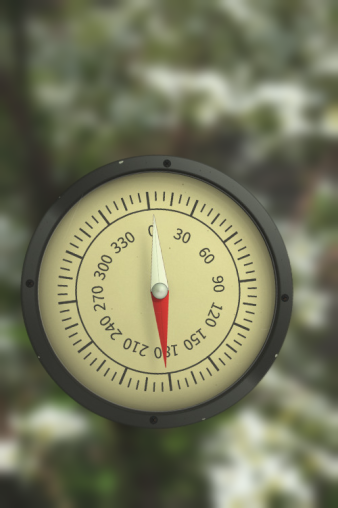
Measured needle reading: 182.5 °
